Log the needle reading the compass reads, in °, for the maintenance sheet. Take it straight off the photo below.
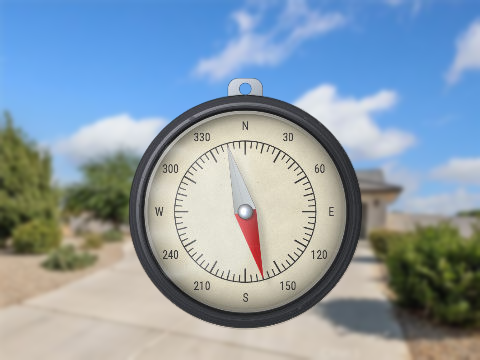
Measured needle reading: 165 °
